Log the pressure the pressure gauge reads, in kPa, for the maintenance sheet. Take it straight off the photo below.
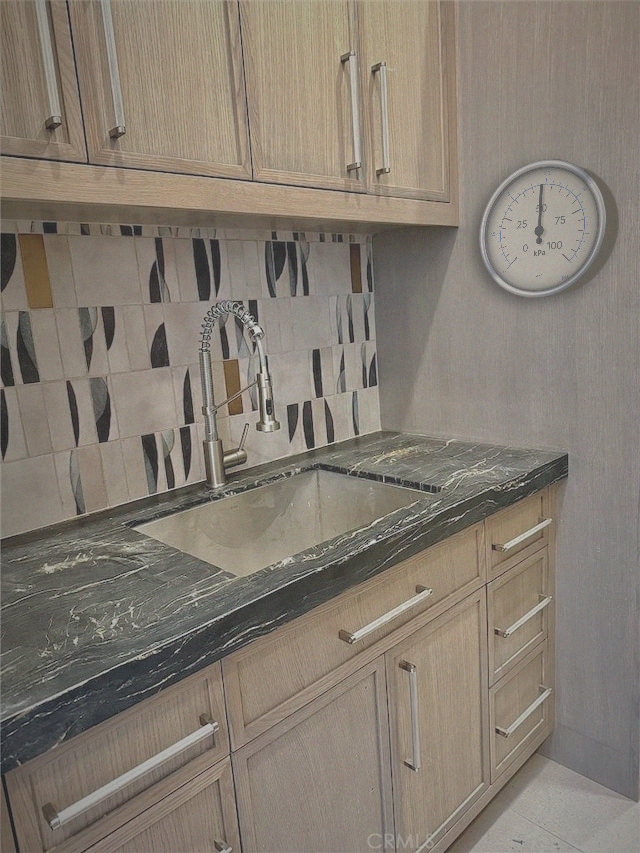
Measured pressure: 50 kPa
